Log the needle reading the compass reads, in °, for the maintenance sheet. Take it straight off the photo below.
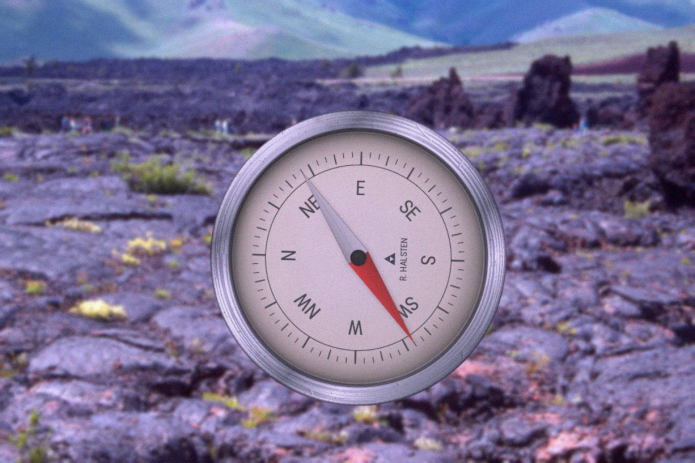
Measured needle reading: 235 °
